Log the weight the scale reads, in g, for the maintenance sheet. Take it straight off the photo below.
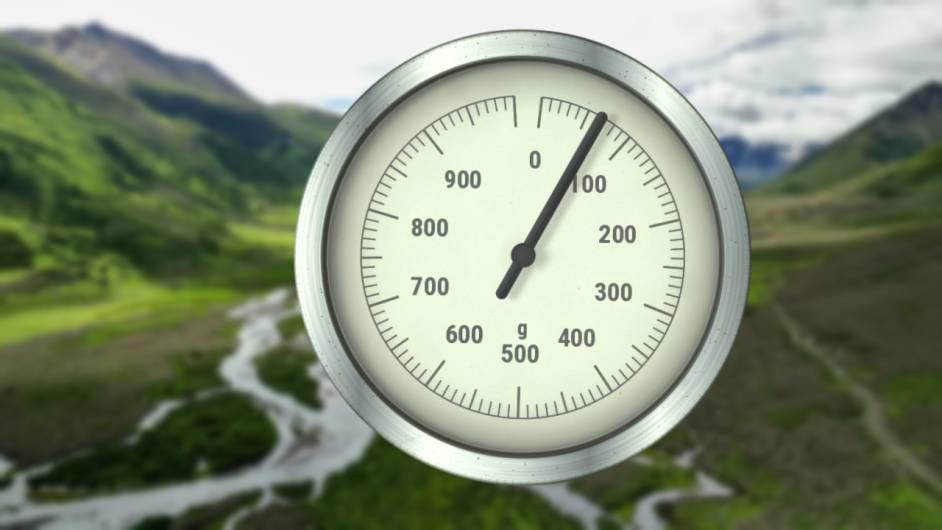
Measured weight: 65 g
